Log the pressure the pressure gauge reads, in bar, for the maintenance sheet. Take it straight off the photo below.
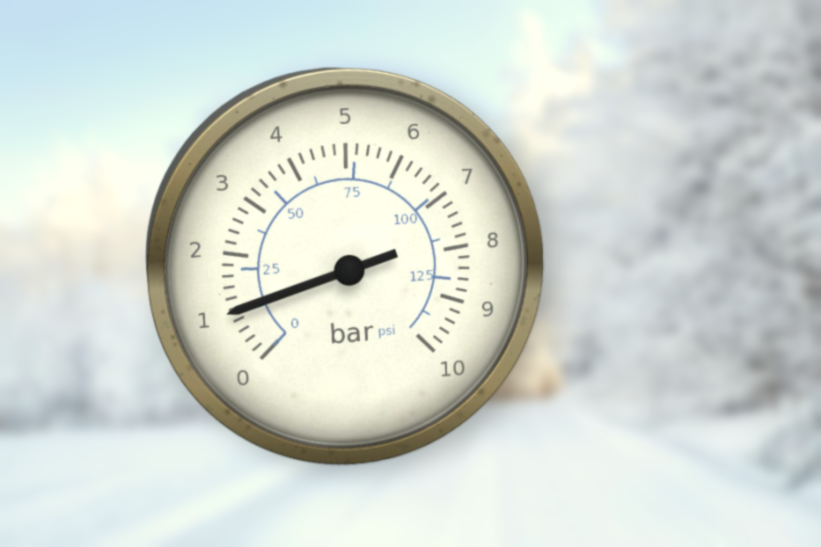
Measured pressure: 1 bar
